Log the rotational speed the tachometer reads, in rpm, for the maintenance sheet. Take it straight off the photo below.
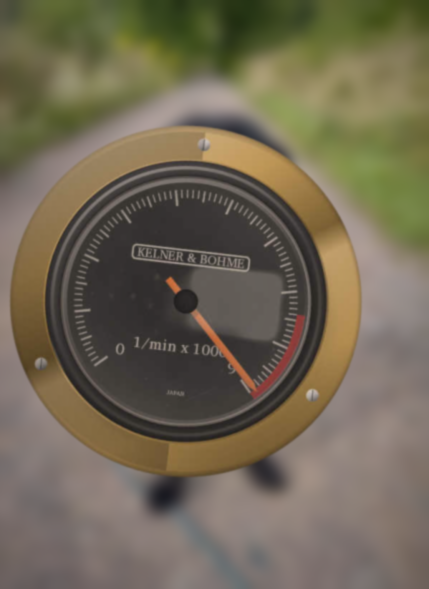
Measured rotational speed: 8900 rpm
